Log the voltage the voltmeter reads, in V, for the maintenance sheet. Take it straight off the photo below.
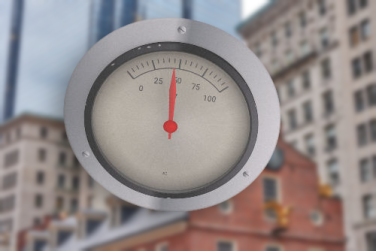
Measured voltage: 45 V
